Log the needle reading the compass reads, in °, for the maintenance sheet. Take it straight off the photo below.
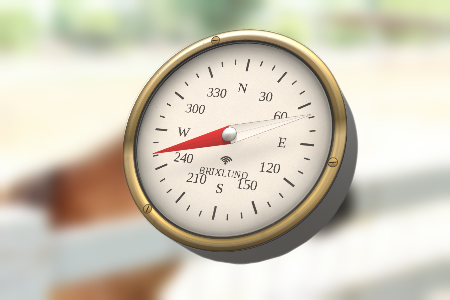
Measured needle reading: 250 °
